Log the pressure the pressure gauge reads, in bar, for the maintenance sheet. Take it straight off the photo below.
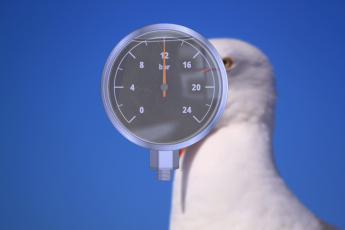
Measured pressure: 12 bar
